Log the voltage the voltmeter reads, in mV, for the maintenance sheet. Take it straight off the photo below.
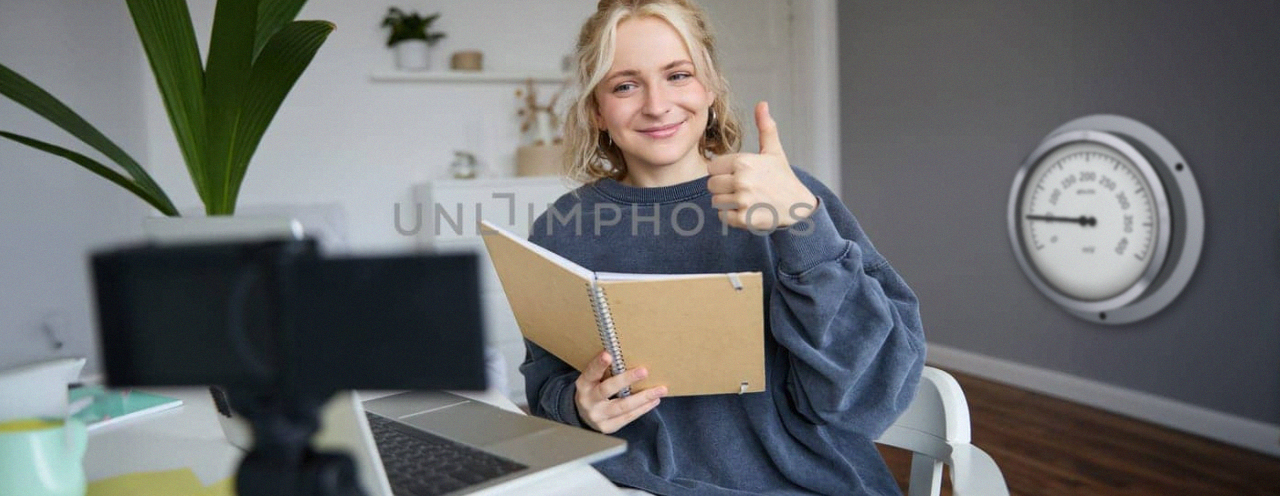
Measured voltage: 50 mV
